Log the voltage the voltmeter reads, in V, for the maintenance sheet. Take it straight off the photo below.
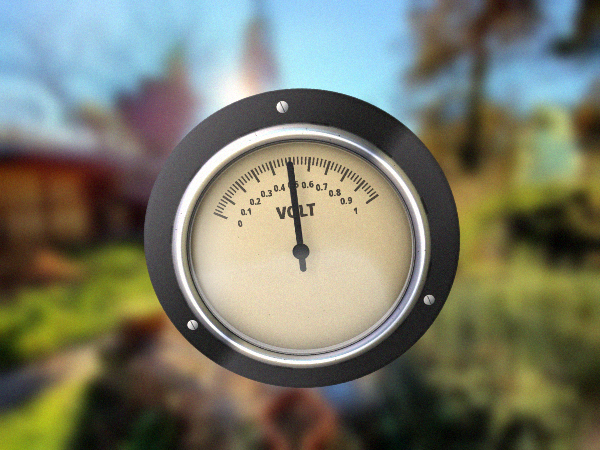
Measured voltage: 0.5 V
